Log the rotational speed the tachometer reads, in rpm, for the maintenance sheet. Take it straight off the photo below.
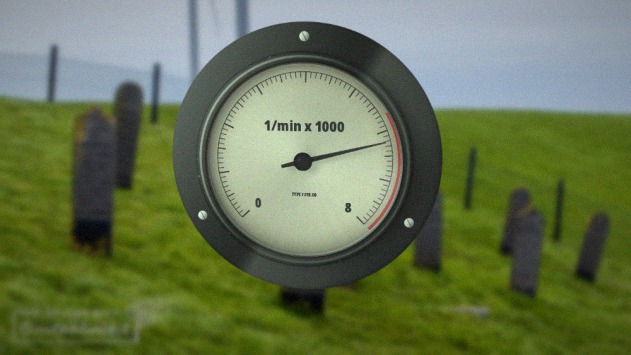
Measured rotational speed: 6200 rpm
